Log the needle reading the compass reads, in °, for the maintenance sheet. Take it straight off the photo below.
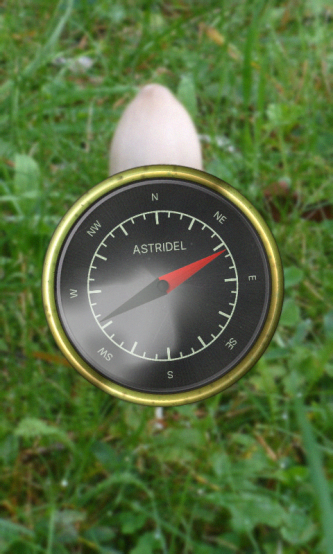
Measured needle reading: 65 °
